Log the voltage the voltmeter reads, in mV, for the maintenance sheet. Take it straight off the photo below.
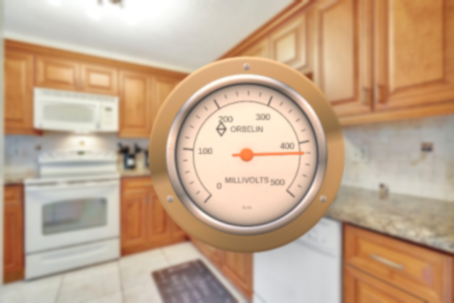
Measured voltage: 420 mV
